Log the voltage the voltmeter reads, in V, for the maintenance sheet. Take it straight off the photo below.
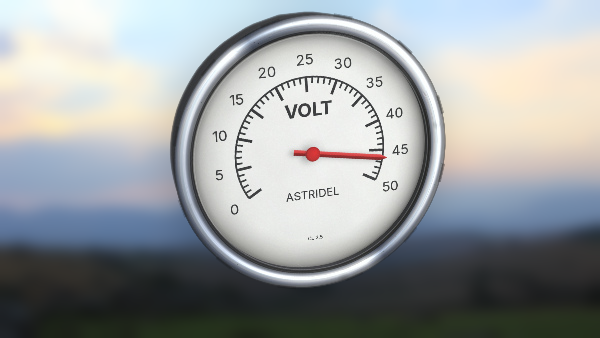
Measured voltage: 46 V
